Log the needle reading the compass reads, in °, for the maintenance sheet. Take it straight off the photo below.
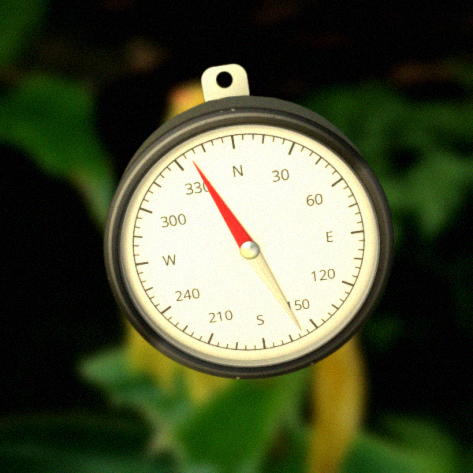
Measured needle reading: 337.5 °
